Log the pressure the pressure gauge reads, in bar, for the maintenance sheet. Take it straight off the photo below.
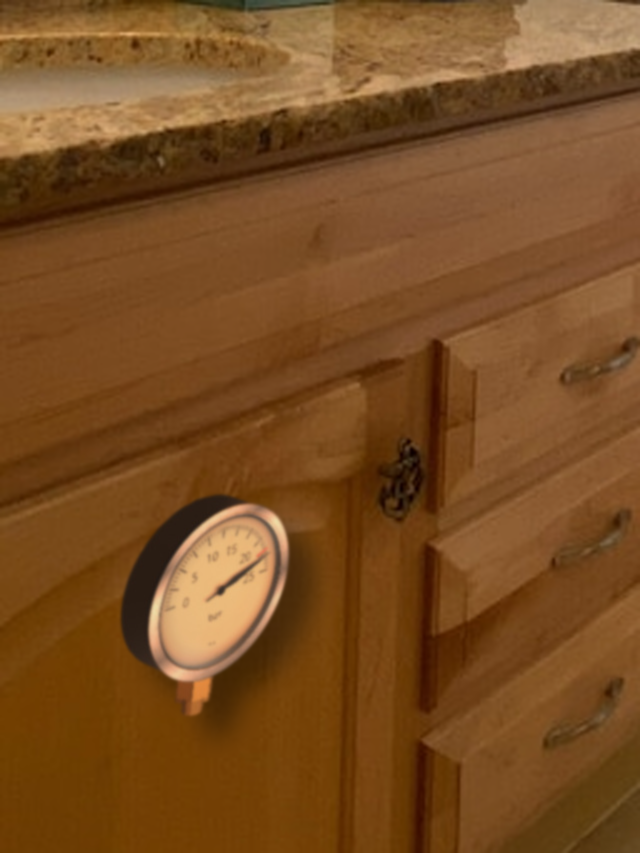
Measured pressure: 22.5 bar
